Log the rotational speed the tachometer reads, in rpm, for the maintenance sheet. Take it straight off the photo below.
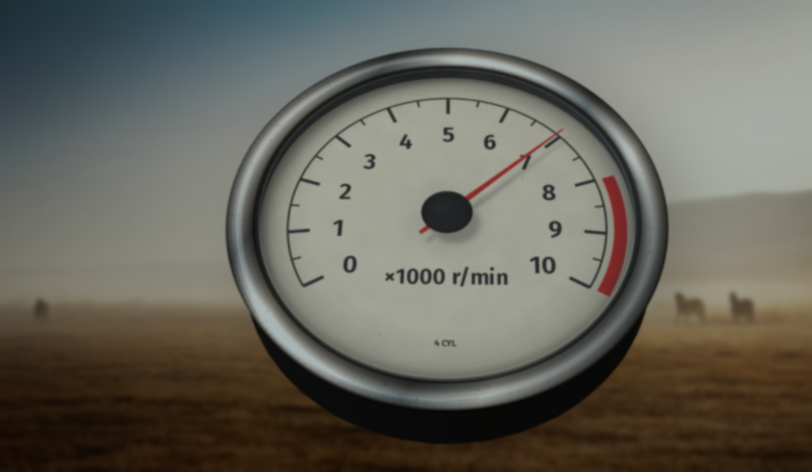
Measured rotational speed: 7000 rpm
